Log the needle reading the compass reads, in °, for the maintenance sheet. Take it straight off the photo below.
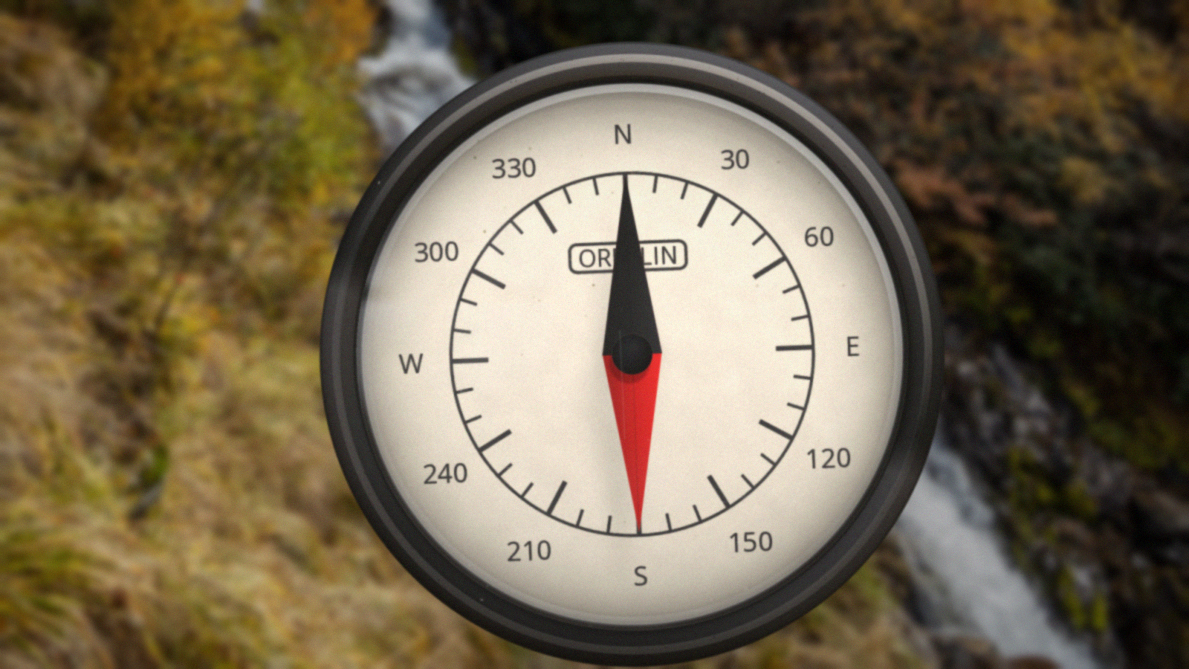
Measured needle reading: 180 °
